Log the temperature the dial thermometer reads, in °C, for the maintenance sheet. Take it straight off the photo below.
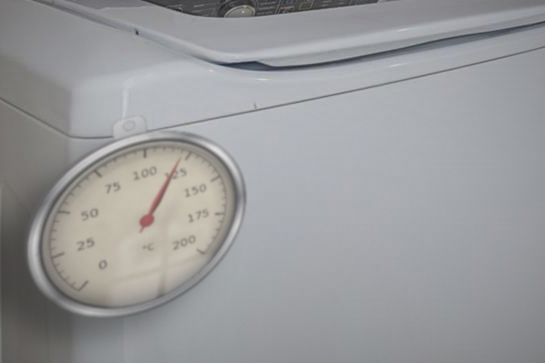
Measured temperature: 120 °C
